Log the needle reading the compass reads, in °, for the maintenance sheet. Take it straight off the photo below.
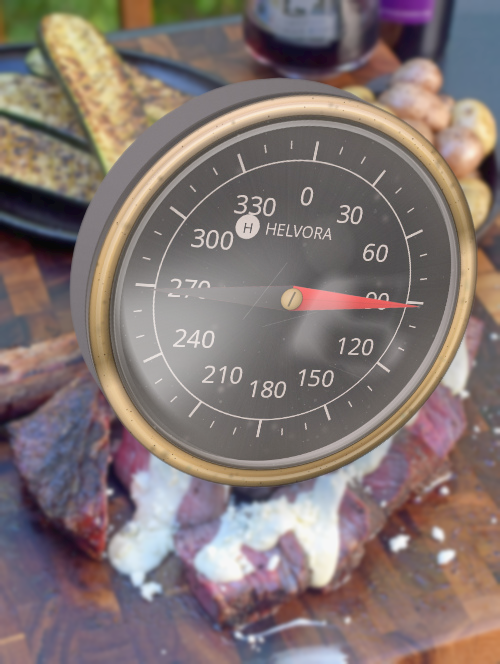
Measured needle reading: 90 °
